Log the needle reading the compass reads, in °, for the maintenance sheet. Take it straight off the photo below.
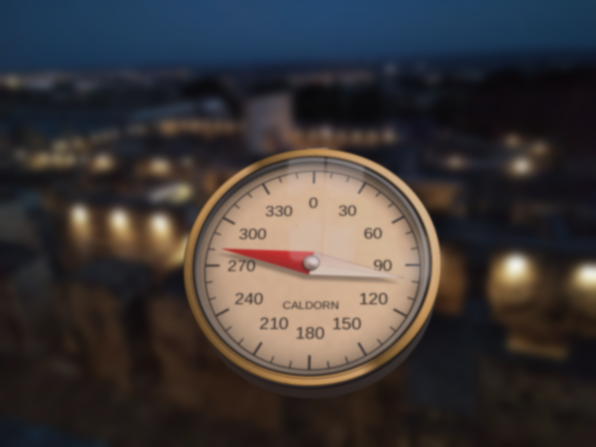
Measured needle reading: 280 °
